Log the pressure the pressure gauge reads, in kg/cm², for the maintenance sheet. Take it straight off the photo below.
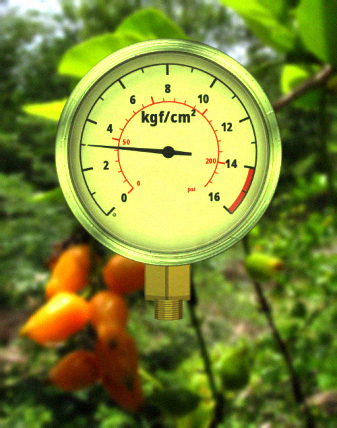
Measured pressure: 3 kg/cm²
